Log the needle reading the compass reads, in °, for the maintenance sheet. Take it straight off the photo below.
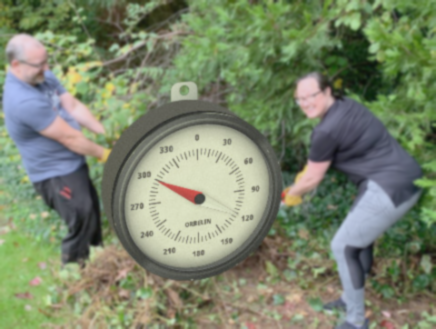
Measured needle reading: 300 °
